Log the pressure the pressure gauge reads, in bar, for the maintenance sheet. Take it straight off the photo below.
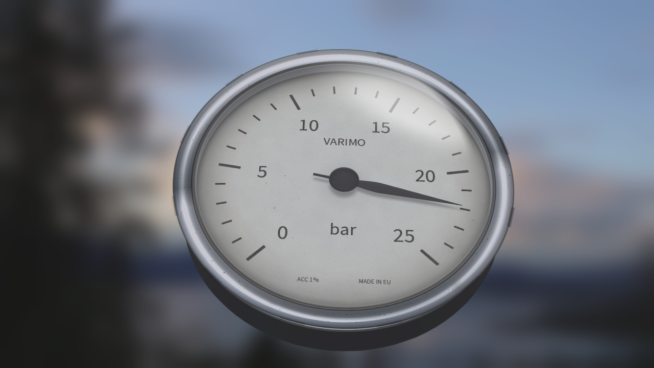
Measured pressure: 22 bar
